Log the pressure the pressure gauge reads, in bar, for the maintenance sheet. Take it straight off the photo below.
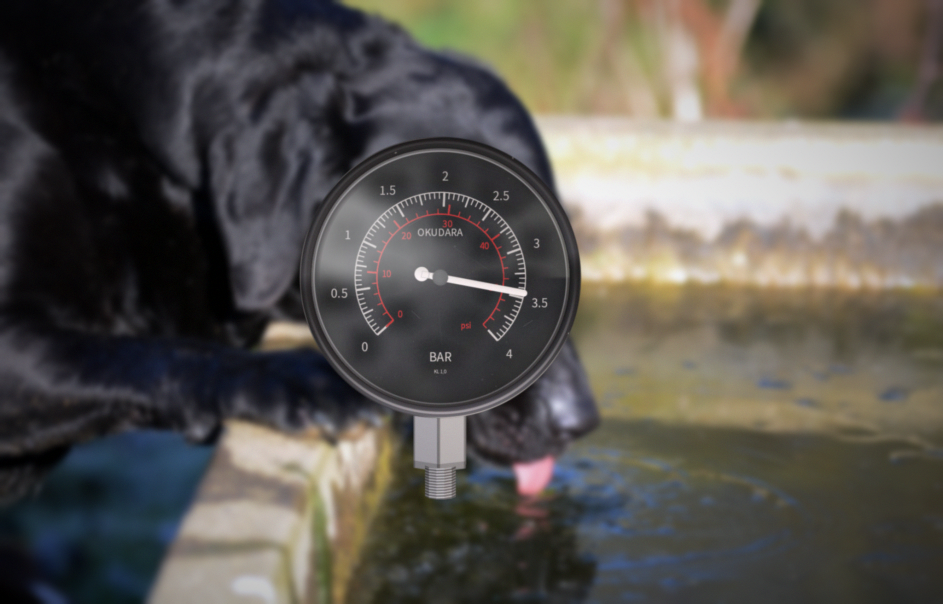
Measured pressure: 3.45 bar
